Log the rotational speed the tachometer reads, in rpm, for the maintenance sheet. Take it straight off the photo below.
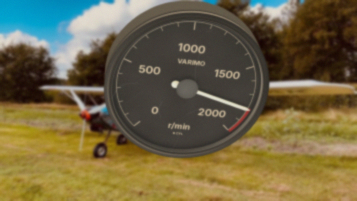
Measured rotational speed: 1800 rpm
